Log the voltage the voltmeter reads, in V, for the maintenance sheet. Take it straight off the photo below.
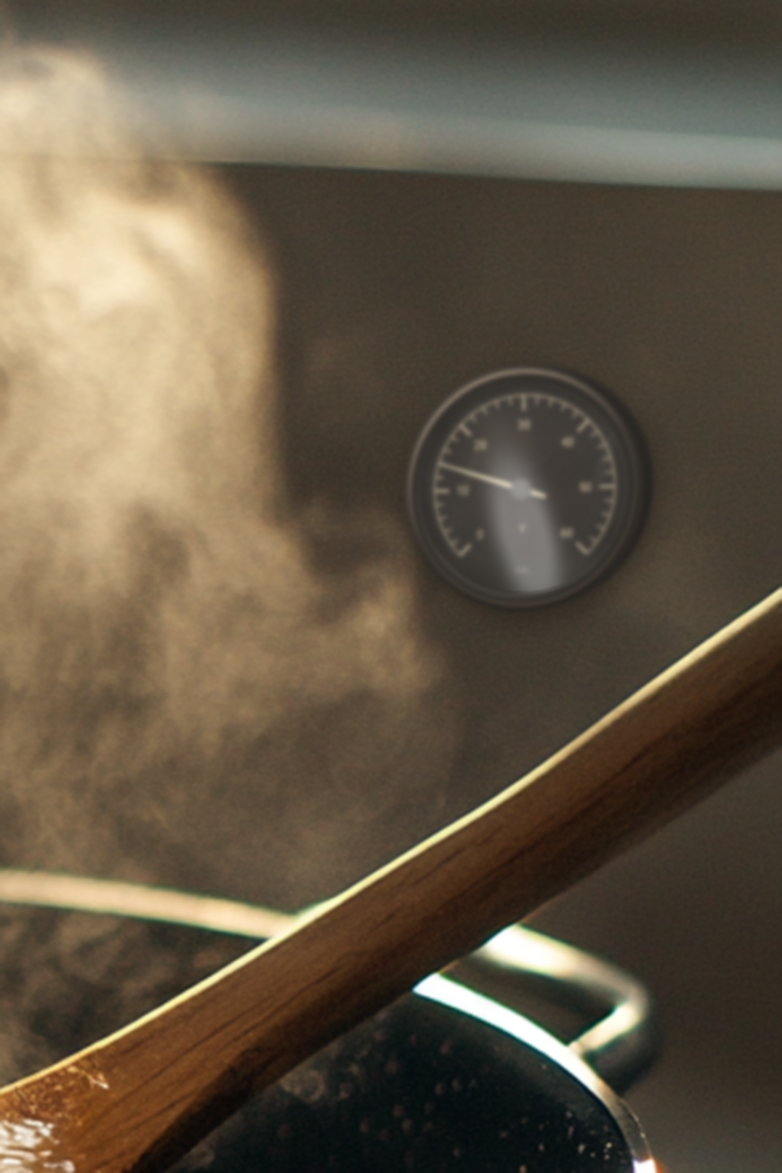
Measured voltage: 14 V
